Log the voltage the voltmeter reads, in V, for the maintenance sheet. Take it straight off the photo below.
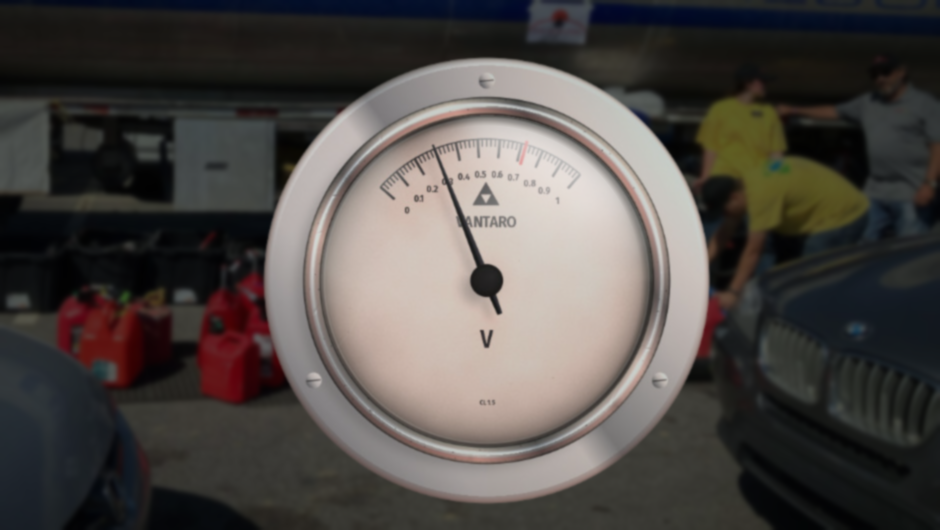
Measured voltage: 0.3 V
